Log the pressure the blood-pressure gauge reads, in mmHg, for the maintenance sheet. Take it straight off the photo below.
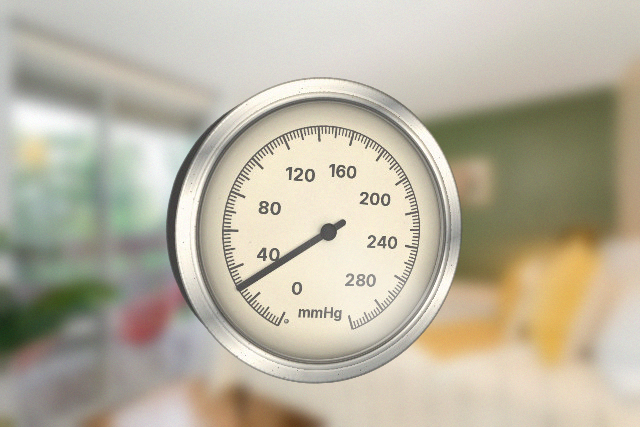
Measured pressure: 30 mmHg
